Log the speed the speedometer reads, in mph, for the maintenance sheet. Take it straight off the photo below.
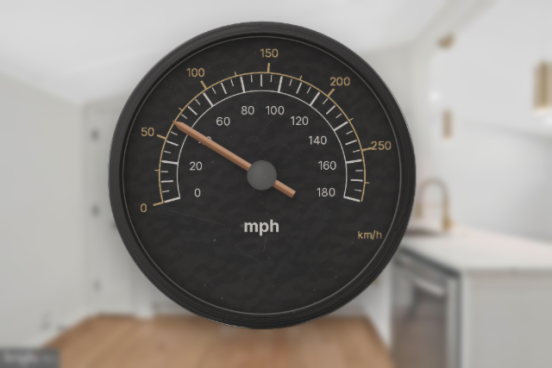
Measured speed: 40 mph
